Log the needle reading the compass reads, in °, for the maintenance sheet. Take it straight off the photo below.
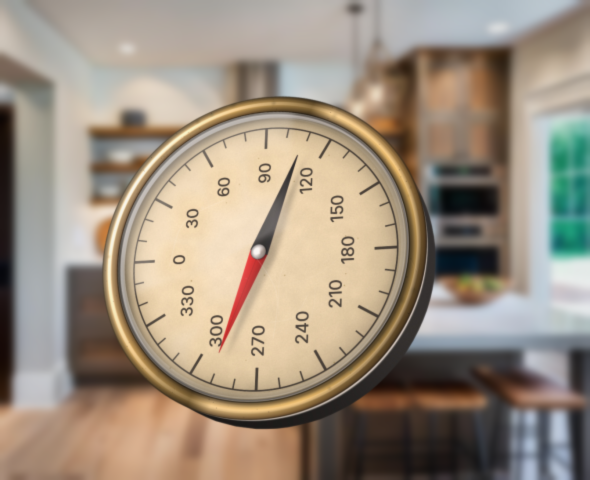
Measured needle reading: 290 °
